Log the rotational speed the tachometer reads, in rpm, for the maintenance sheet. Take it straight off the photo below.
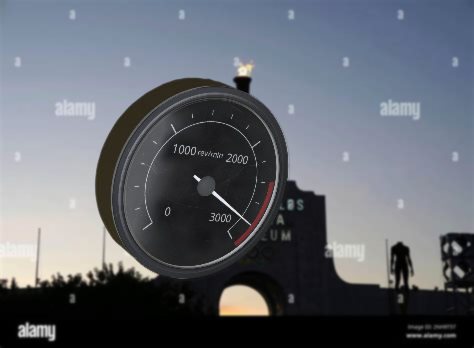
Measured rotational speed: 2800 rpm
